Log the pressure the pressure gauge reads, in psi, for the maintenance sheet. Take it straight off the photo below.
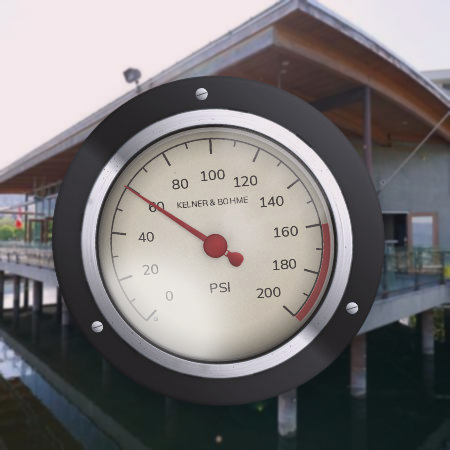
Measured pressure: 60 psi
